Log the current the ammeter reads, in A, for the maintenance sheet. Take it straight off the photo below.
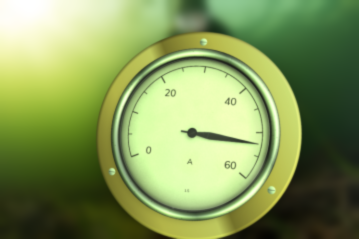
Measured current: 52.5 A
